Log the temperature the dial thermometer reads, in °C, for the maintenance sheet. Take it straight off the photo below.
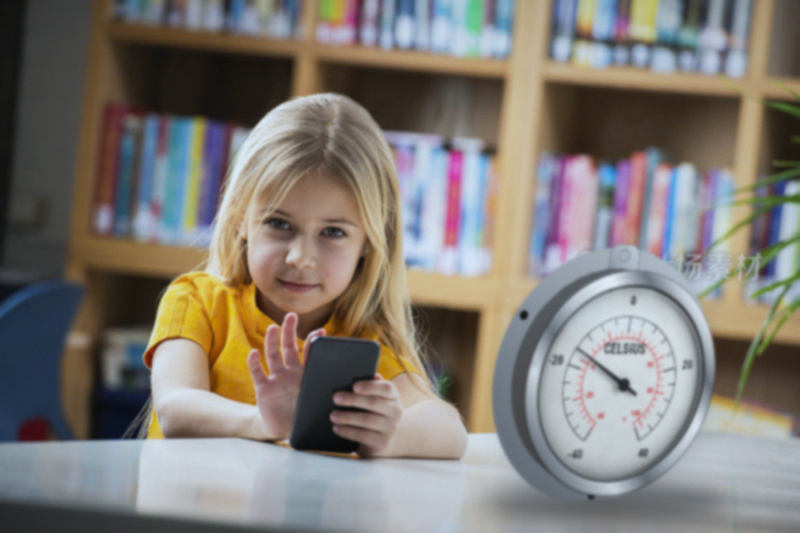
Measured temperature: -16 °C
